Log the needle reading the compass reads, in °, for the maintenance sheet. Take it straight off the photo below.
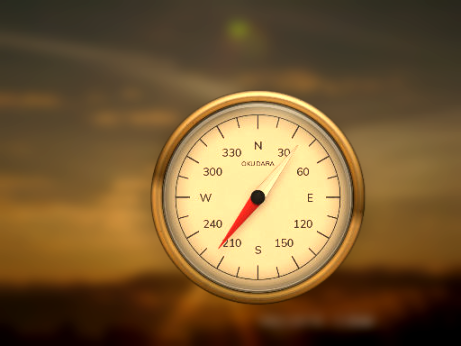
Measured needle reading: 217.5 °
